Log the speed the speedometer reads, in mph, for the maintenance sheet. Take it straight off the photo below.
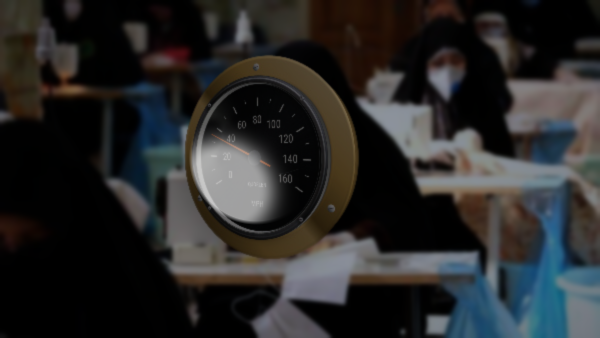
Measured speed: 35 mph
